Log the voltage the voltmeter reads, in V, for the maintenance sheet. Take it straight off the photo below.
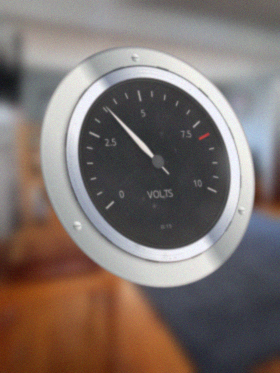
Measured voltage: 3.5 V
